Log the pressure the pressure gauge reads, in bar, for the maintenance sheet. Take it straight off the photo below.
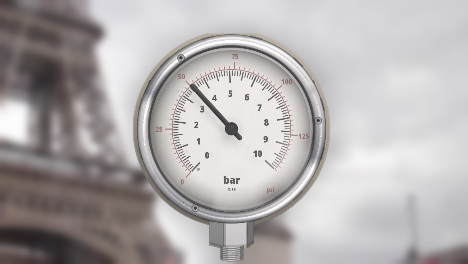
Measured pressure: 3.5 bar
